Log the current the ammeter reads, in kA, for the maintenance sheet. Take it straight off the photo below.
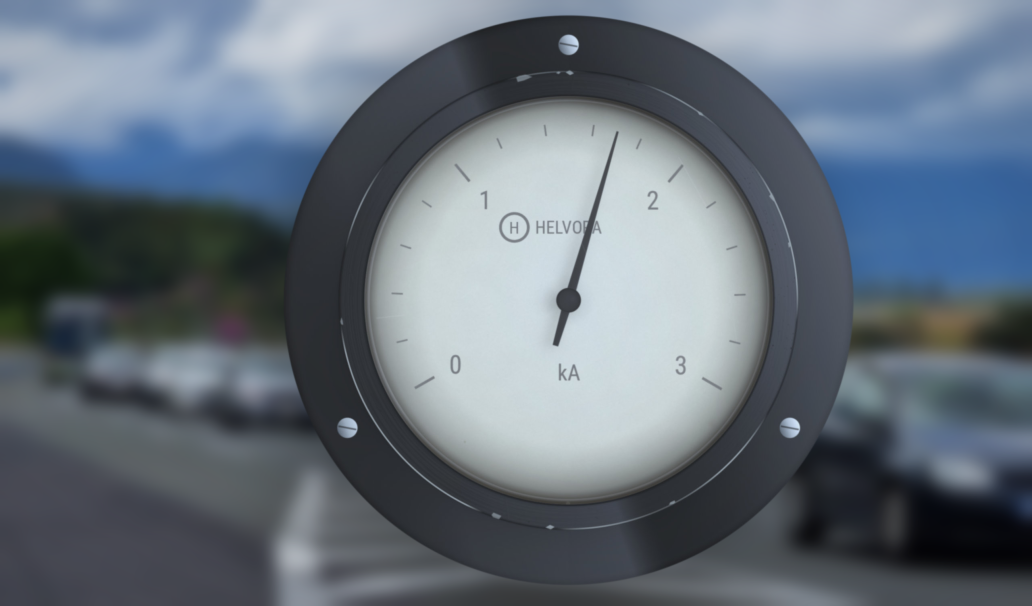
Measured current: 1.7 kA
